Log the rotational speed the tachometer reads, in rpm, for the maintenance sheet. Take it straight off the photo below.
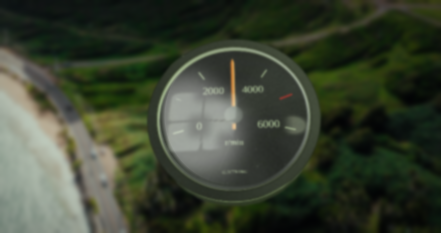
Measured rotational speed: 3000 rpm
